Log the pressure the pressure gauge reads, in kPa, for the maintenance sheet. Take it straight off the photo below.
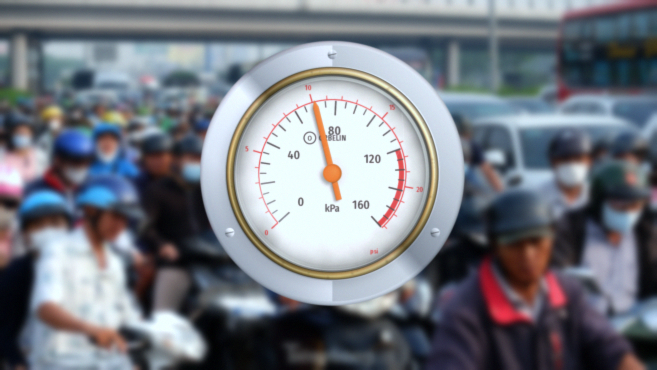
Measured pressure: 70 kPa
